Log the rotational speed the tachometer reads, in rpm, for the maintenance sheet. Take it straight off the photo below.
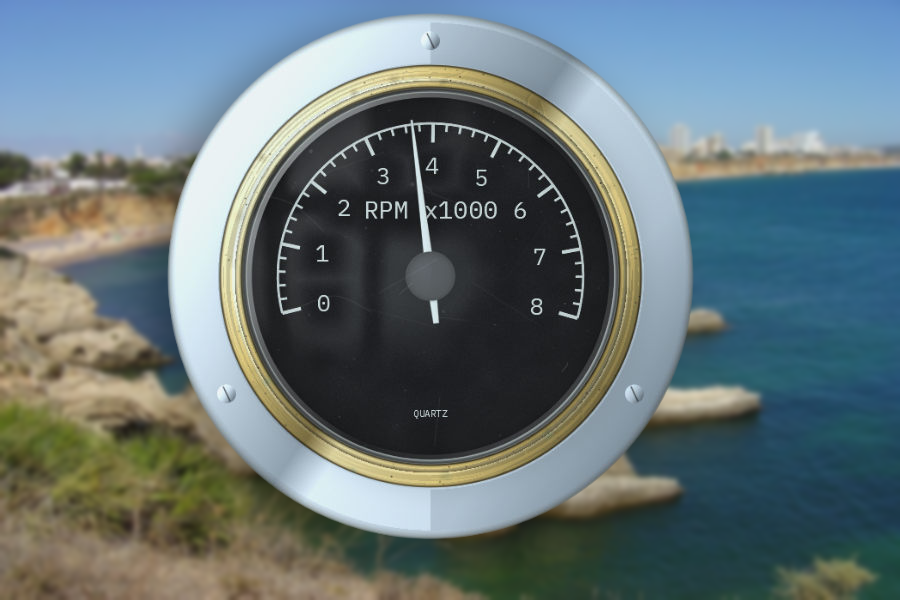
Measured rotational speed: 3700 rpm
